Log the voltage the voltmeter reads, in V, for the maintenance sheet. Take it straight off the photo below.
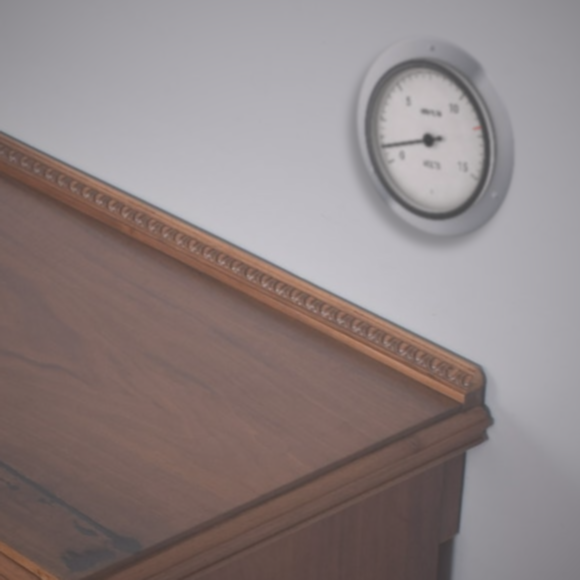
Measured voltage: 1 V
